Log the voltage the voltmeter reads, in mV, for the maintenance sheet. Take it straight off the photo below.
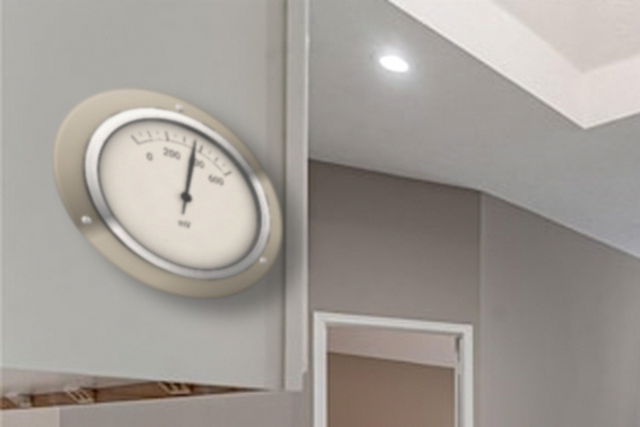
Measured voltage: 350 mV
